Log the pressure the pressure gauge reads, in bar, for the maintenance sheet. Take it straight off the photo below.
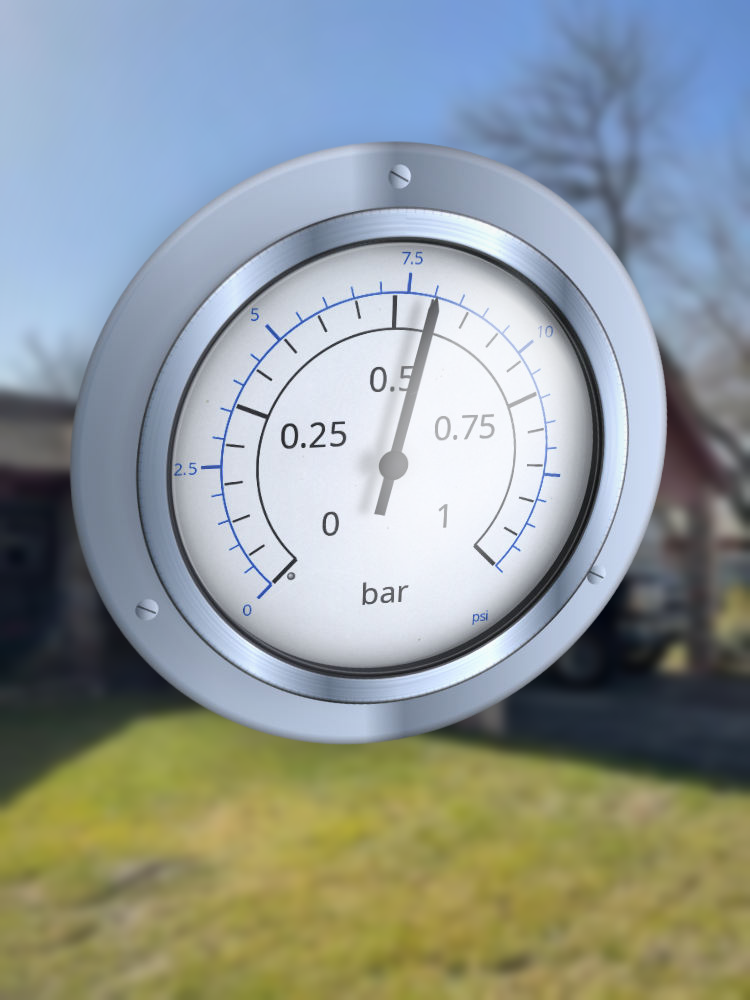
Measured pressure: 0.55 bar
